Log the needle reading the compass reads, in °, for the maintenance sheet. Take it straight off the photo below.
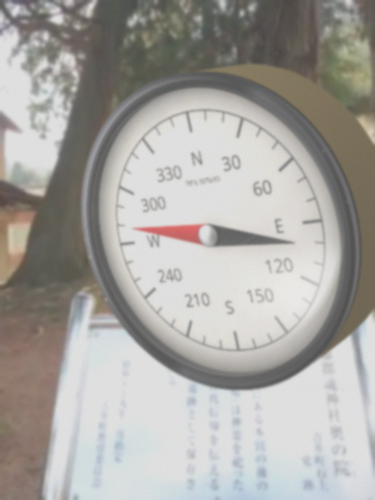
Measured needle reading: 280 °
